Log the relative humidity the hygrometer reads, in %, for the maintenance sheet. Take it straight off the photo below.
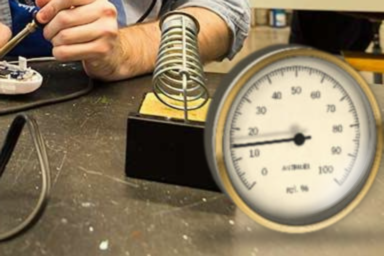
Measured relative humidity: 15 %
